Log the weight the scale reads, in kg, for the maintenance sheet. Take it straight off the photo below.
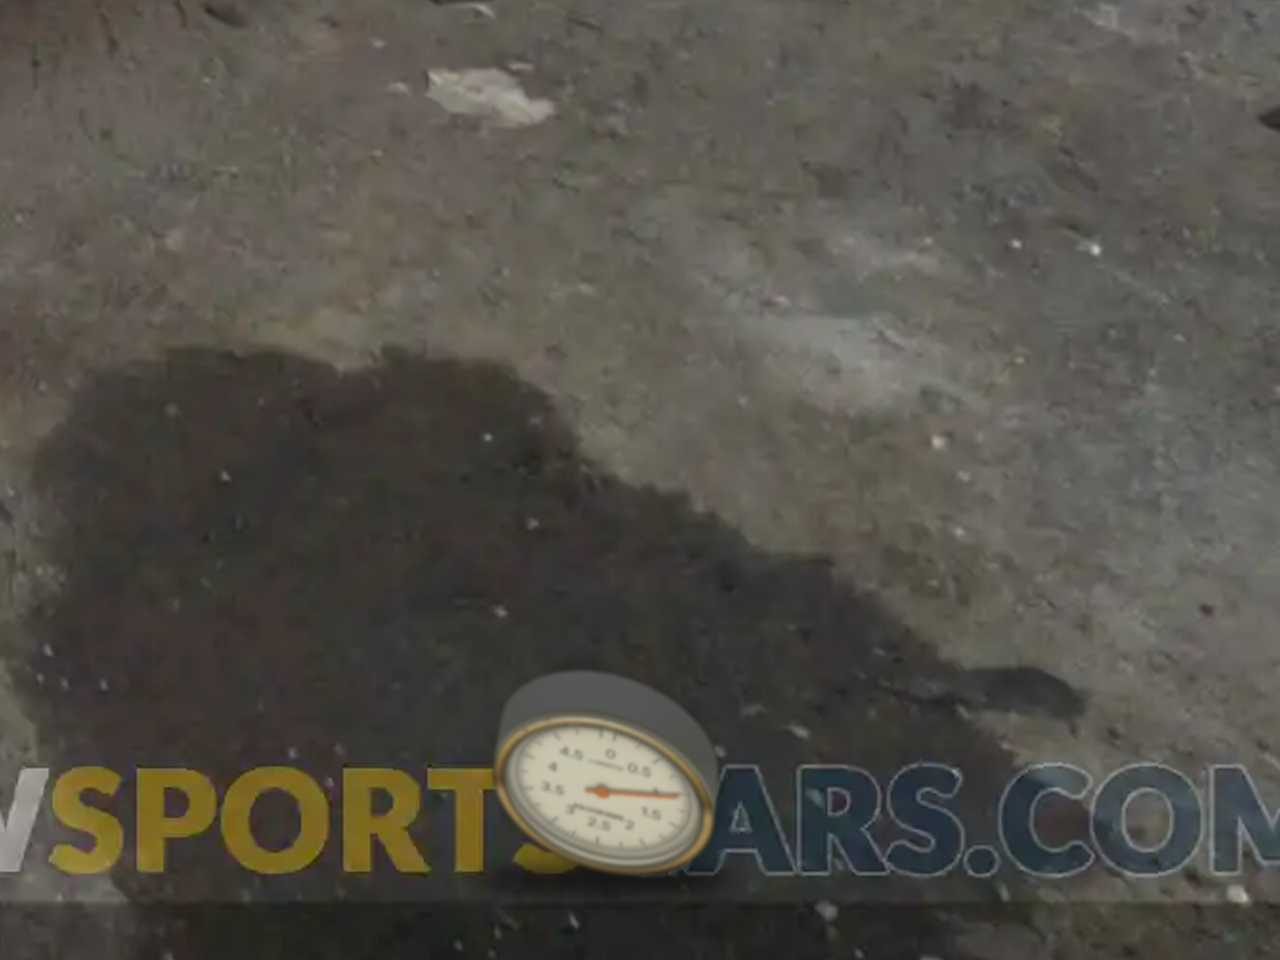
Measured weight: 1 kg
